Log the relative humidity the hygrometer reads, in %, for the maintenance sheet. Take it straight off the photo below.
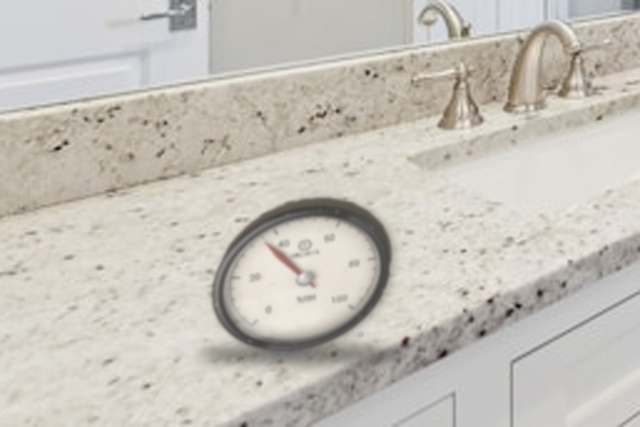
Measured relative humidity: 36 %
